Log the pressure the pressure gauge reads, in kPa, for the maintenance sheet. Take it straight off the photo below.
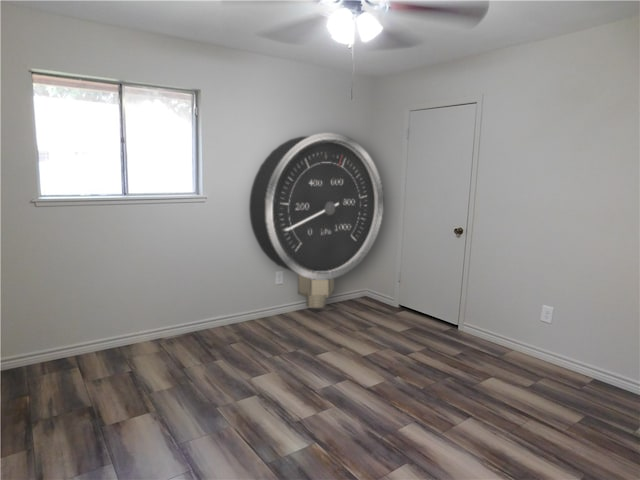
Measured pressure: 100 kPa
